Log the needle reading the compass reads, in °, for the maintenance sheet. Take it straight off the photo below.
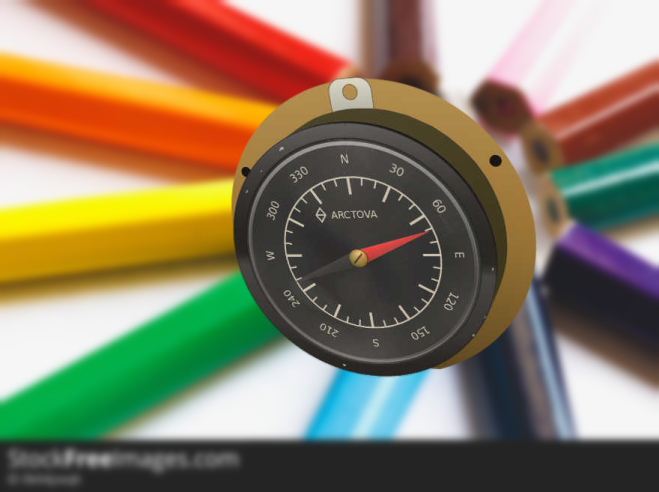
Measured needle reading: 70 °
